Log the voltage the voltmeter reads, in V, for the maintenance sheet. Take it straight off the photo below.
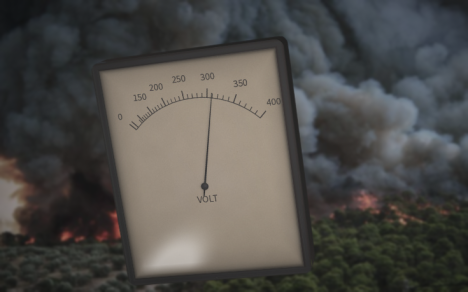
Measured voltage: 310 V
